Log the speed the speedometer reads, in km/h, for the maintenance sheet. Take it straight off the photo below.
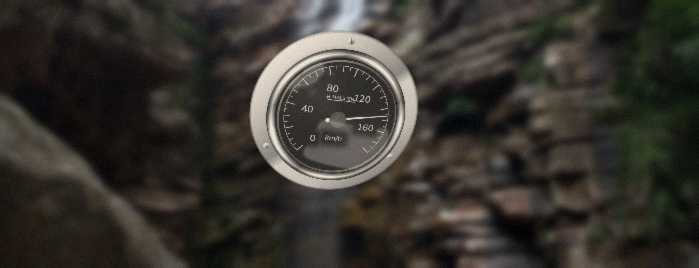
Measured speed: 145 km/h
